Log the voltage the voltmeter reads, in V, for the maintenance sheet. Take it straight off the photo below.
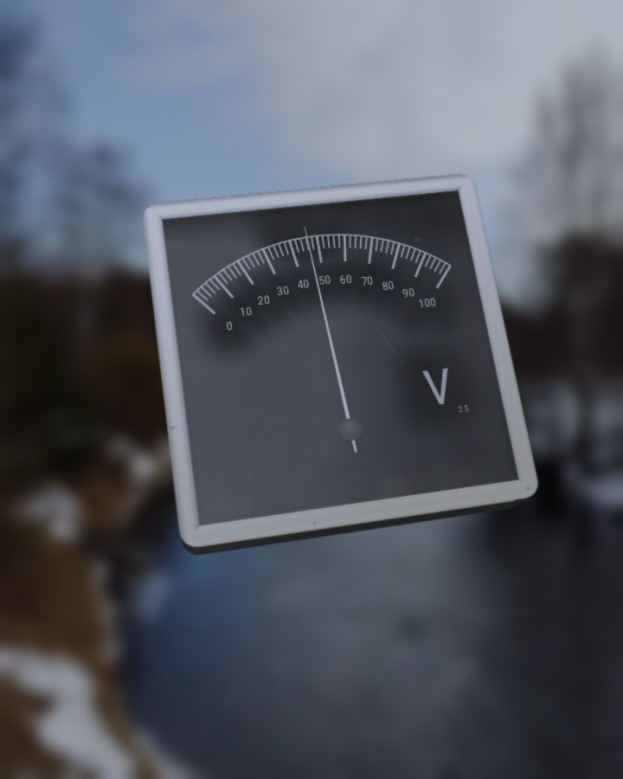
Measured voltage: 46 V
